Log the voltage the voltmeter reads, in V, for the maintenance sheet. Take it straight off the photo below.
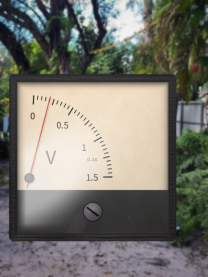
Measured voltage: 0.2 V
